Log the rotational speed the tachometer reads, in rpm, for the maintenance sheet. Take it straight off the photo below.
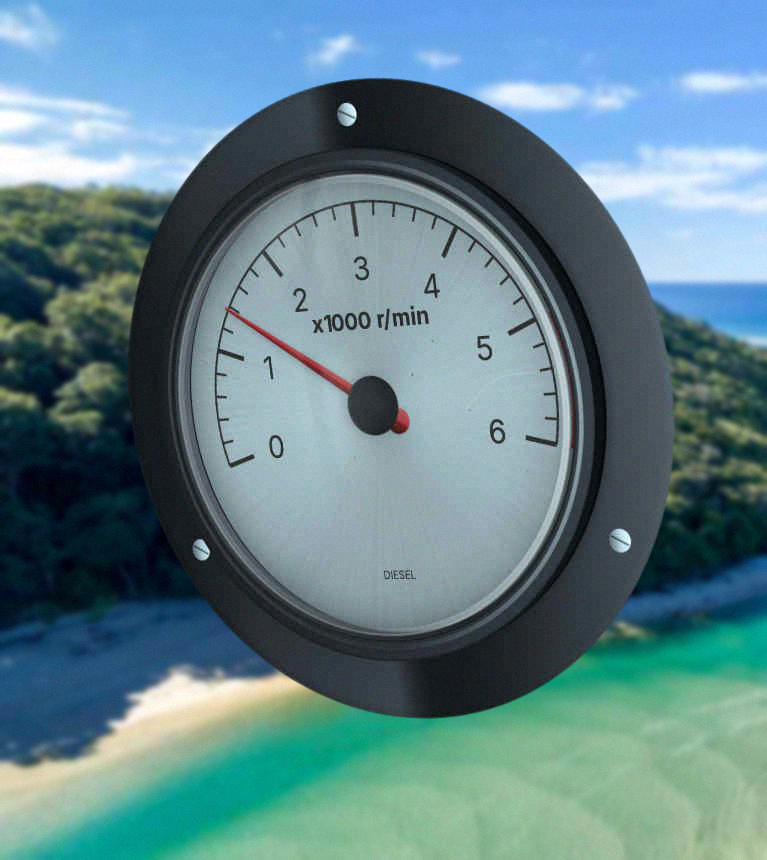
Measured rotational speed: 1400 rpm
